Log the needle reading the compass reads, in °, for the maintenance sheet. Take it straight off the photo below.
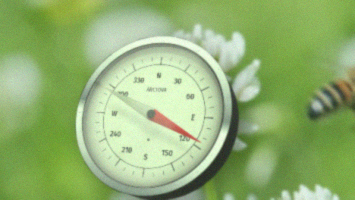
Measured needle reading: 115 °
